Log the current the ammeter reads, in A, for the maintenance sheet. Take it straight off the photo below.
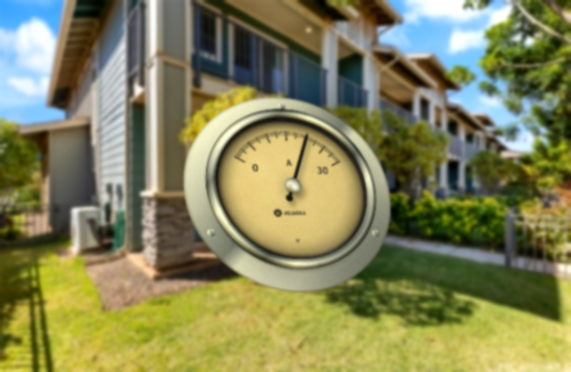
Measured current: 20 A
